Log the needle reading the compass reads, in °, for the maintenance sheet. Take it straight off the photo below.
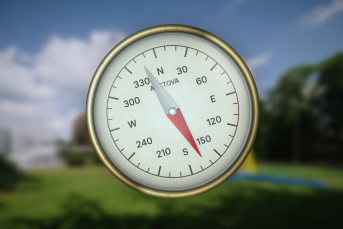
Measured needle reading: 165 °
